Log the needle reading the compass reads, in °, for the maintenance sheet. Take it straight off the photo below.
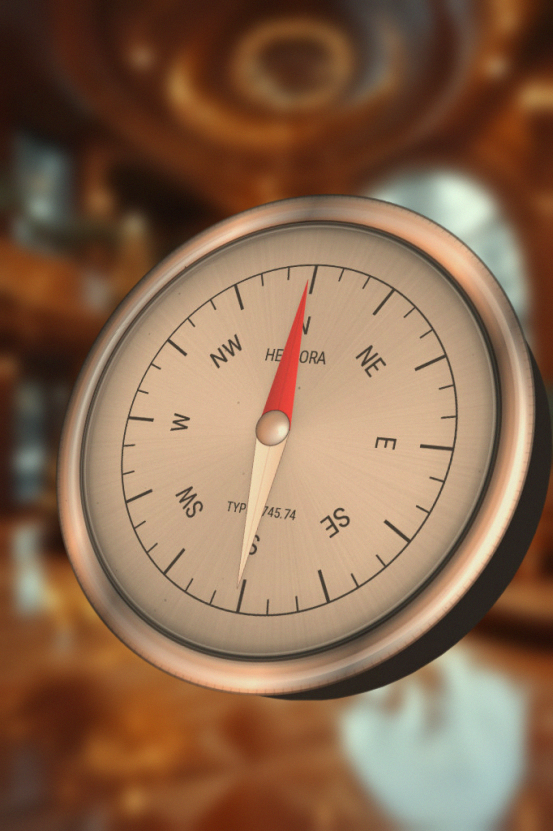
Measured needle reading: 0 °
